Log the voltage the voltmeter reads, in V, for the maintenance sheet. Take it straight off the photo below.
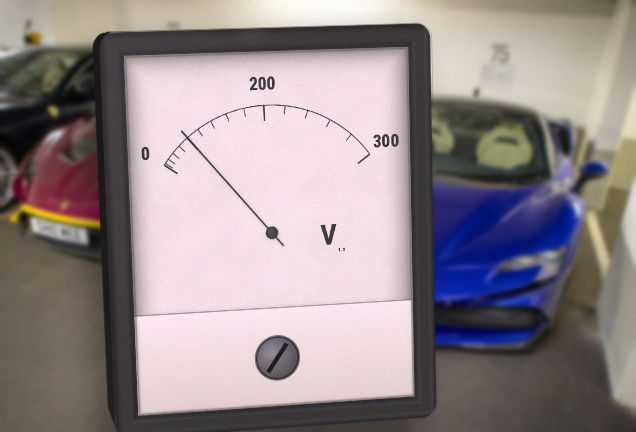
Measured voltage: 100 V
